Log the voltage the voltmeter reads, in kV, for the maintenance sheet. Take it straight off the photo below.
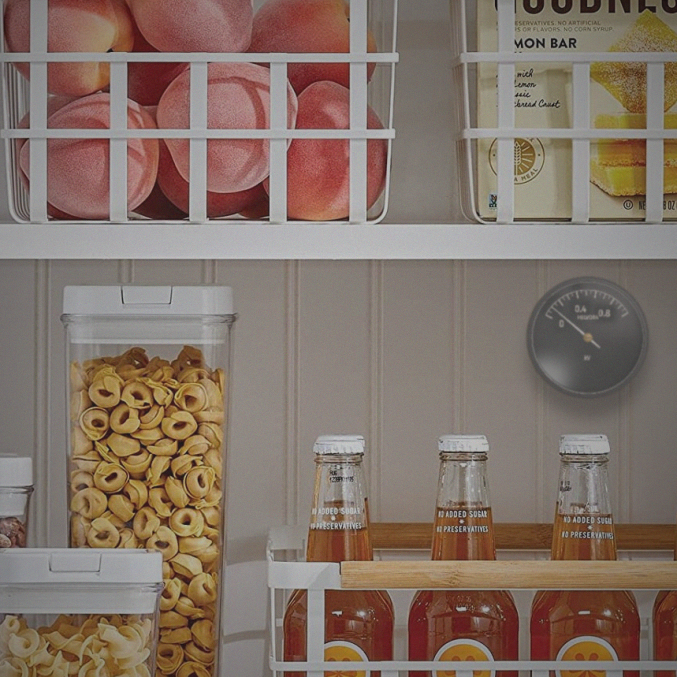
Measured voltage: 0.1 kV
